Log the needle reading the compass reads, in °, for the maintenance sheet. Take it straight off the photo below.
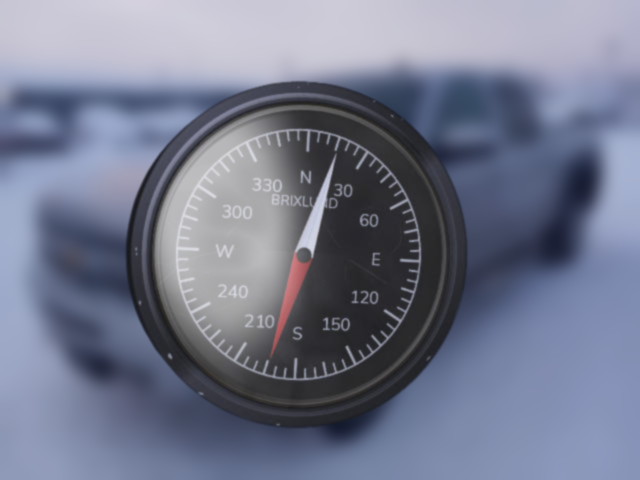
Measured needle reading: 195 °
